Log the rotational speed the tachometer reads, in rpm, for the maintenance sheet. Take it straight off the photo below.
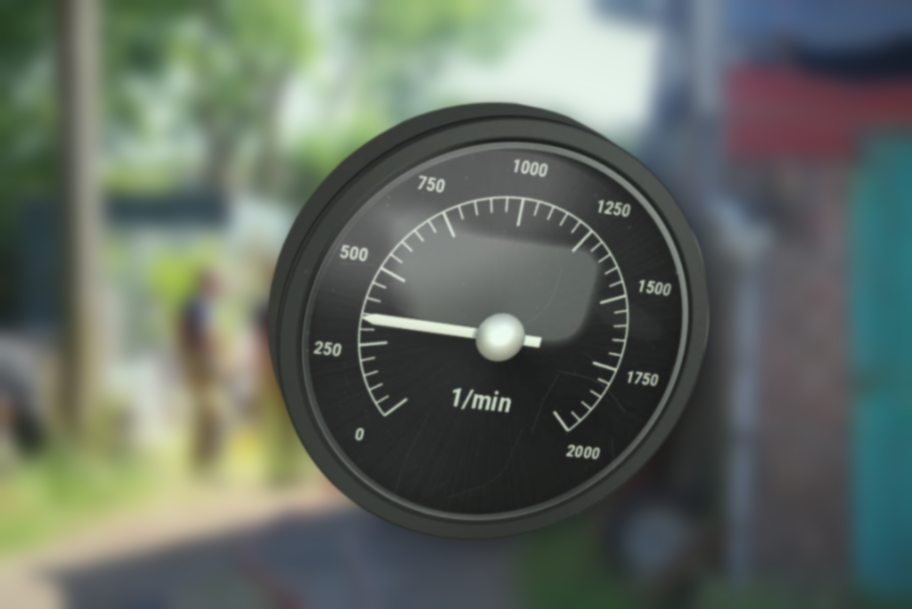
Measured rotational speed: 350 rpm
